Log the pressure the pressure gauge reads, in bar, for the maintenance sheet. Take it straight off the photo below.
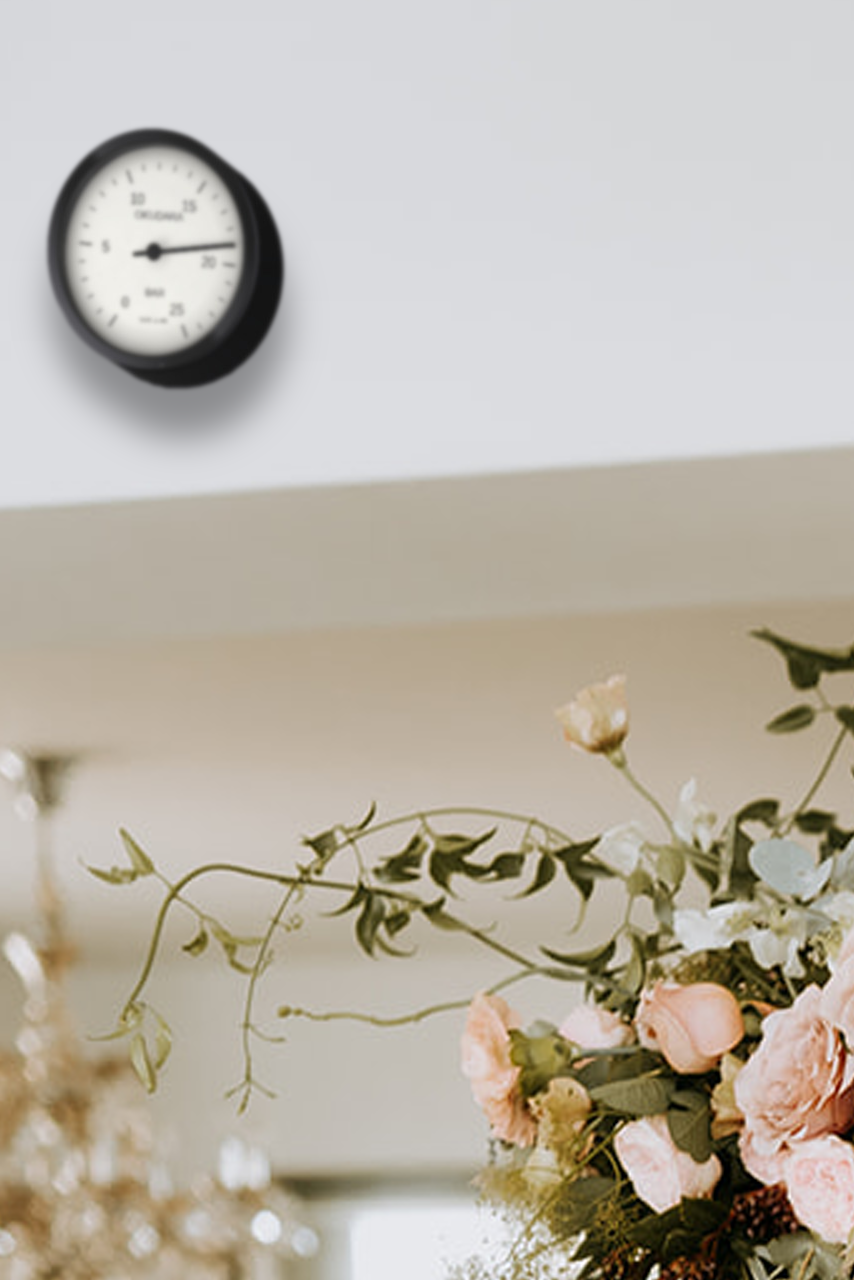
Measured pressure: 19 bar
